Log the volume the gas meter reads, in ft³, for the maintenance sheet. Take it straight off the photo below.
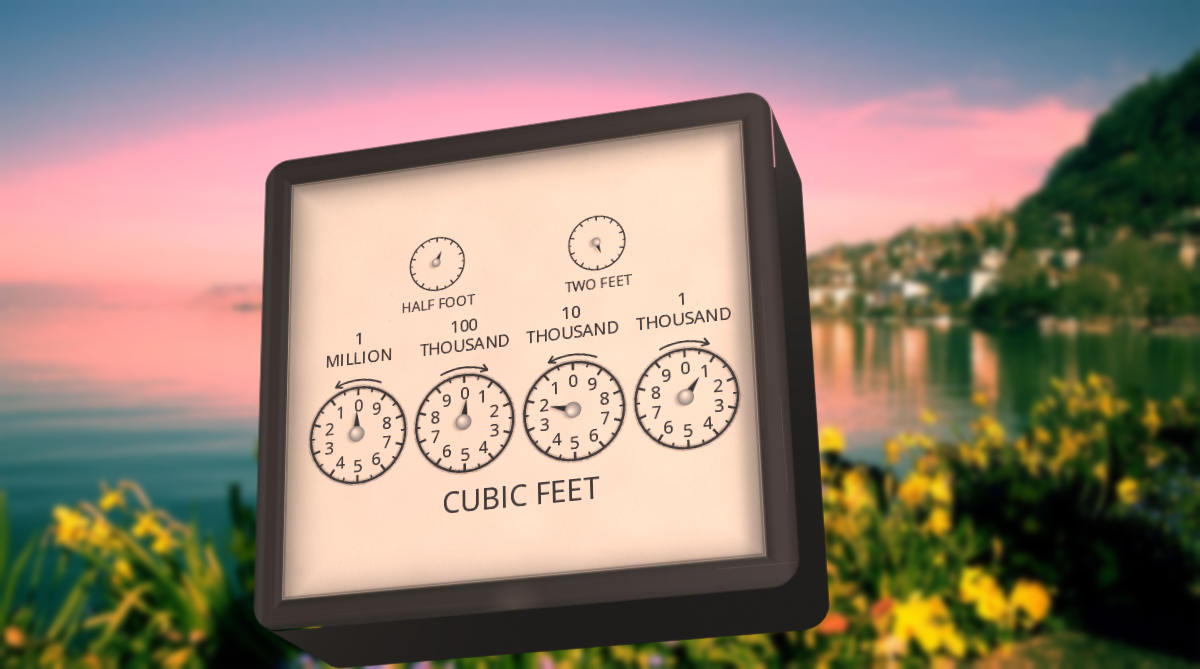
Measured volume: 2100 ft³
